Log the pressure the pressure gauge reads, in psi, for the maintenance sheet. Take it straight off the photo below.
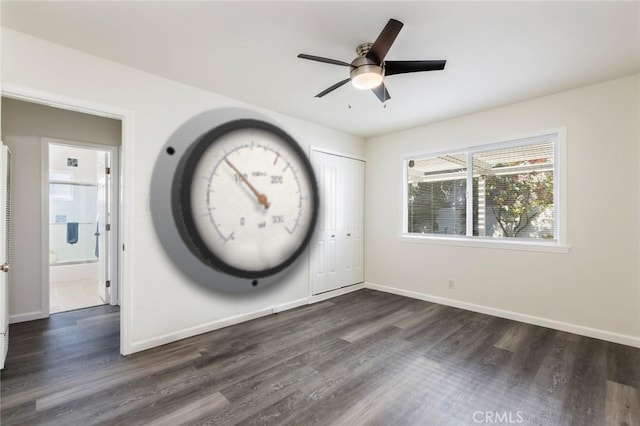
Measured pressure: 100 psi
